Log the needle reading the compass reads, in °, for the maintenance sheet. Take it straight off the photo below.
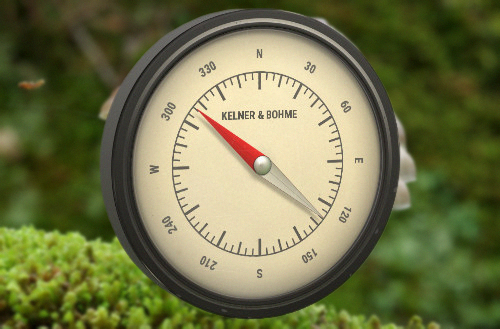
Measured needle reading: 310 °
